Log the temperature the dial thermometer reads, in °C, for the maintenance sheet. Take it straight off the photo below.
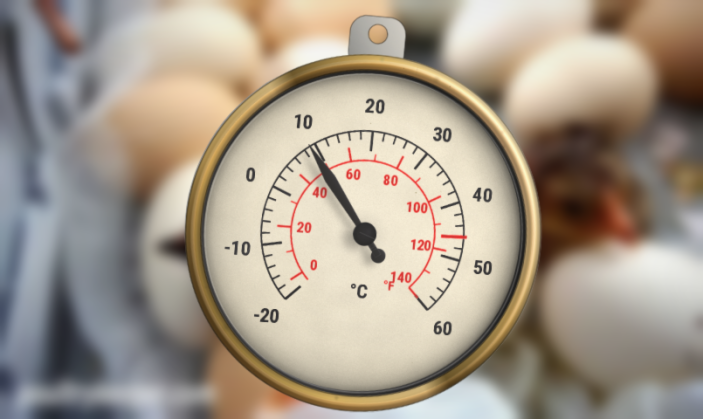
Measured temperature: 9 °C
